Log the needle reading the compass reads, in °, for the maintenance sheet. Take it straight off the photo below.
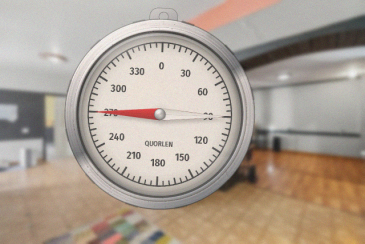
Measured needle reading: 270 °
